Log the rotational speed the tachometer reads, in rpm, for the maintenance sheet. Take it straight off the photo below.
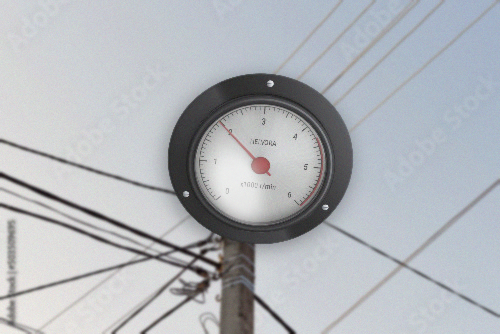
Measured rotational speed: 2000 rpm
